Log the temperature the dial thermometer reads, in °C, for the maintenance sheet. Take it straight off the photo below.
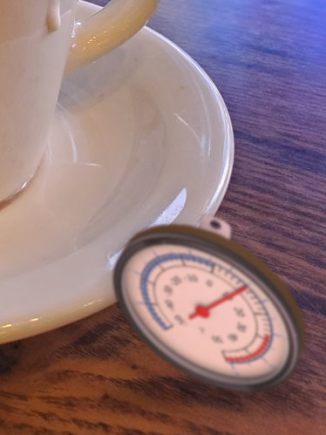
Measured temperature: 10 °C
